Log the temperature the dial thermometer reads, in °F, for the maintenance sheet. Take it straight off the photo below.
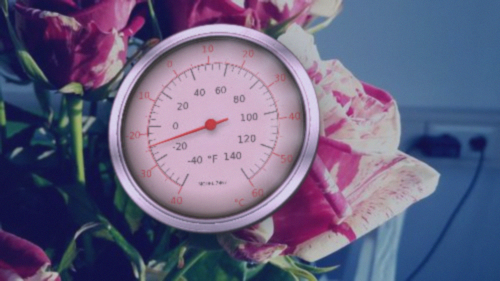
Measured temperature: -12 °F
